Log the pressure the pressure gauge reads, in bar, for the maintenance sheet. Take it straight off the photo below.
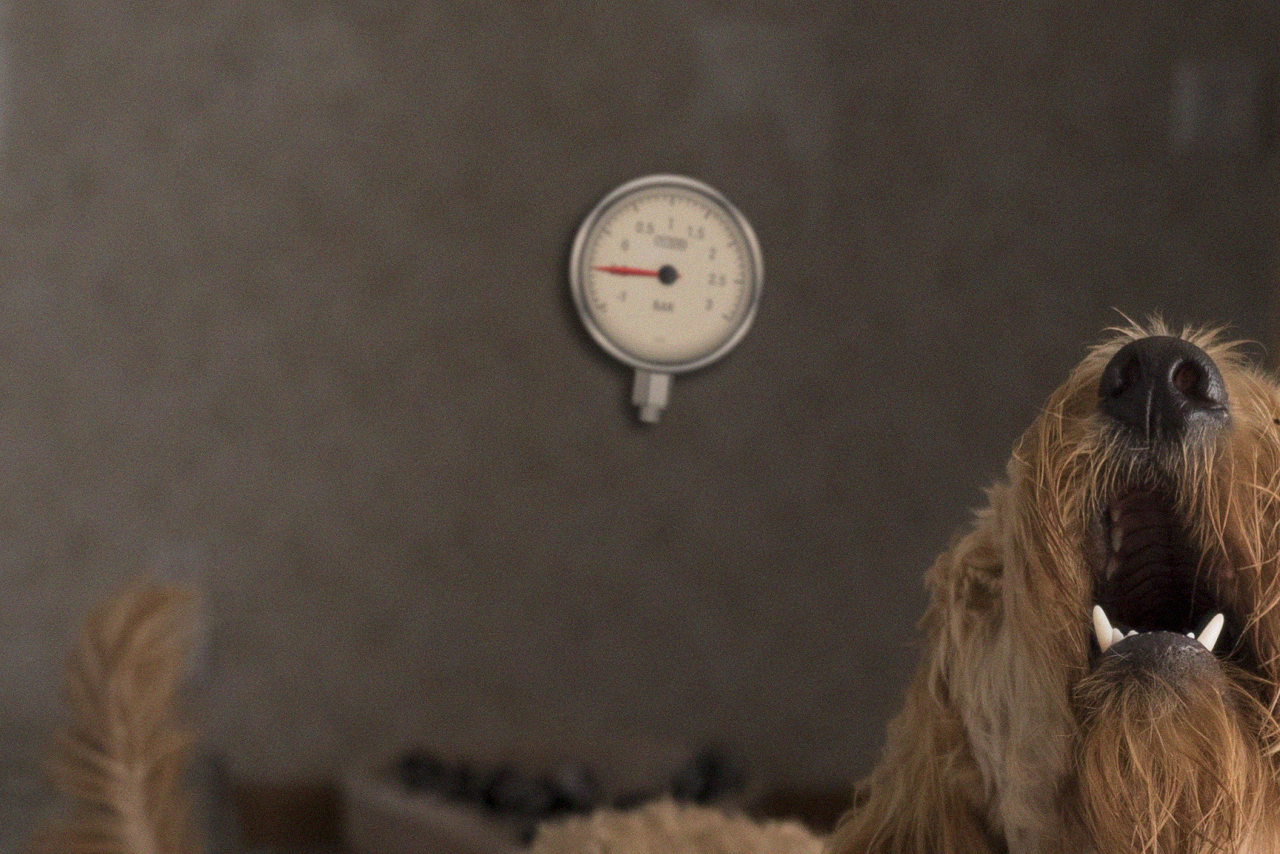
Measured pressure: -0.5 bar
